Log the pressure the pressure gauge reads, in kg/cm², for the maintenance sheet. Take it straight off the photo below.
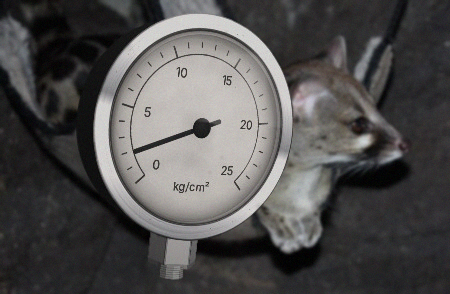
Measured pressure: 2 kg/cm²
